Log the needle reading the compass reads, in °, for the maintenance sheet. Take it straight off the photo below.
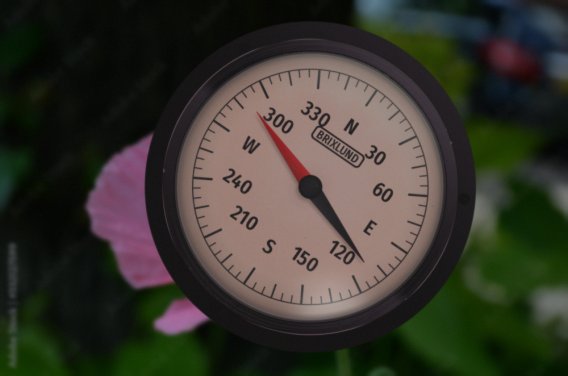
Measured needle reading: 290 °
